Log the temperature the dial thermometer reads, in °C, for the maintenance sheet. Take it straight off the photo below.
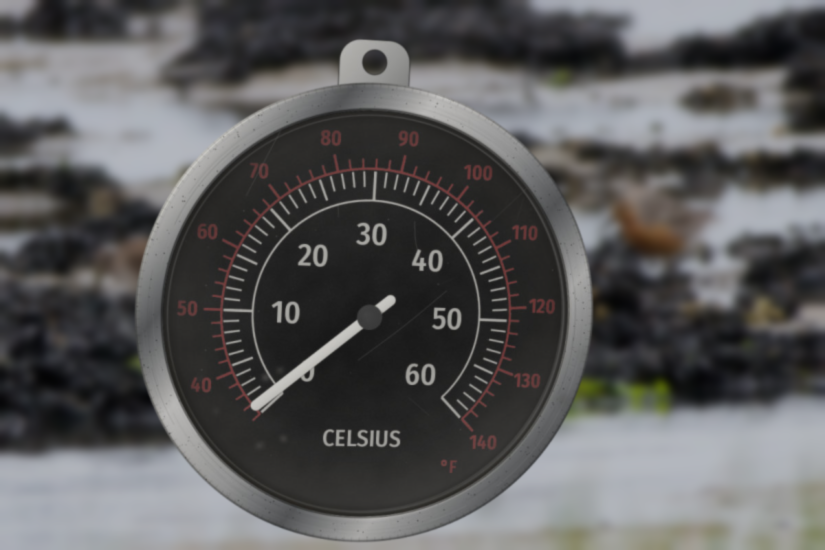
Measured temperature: 1 °C
